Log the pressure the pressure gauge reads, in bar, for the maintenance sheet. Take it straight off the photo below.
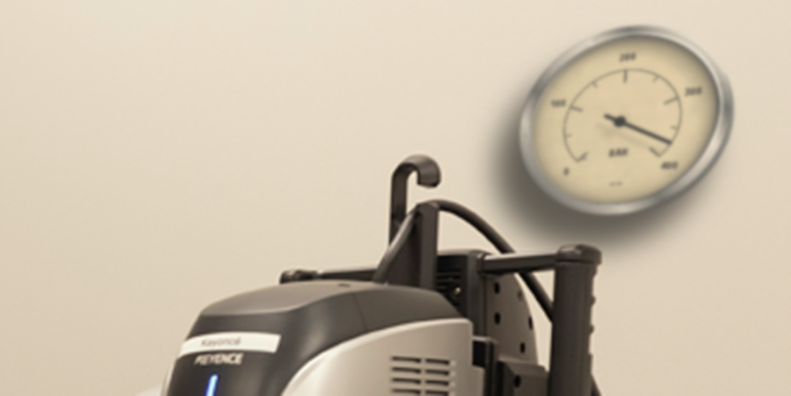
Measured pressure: 375 bar
